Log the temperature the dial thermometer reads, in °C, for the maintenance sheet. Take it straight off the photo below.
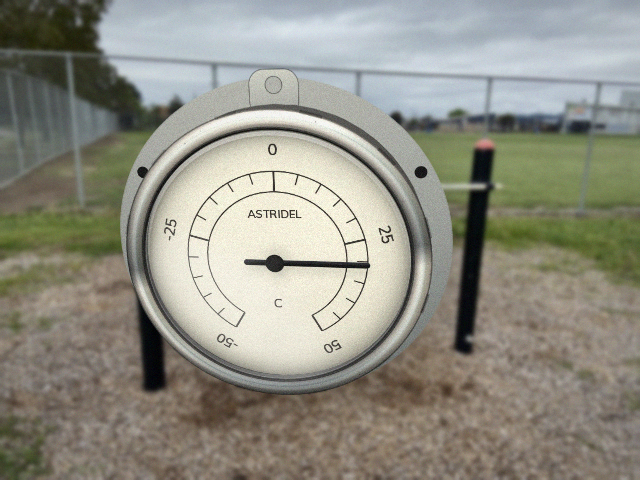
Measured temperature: 30 °C
